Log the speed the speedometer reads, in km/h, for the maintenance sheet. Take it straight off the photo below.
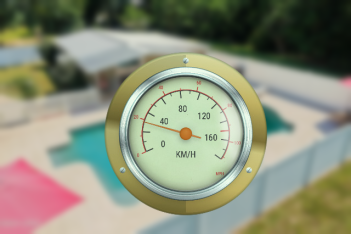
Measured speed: 30 km/h
